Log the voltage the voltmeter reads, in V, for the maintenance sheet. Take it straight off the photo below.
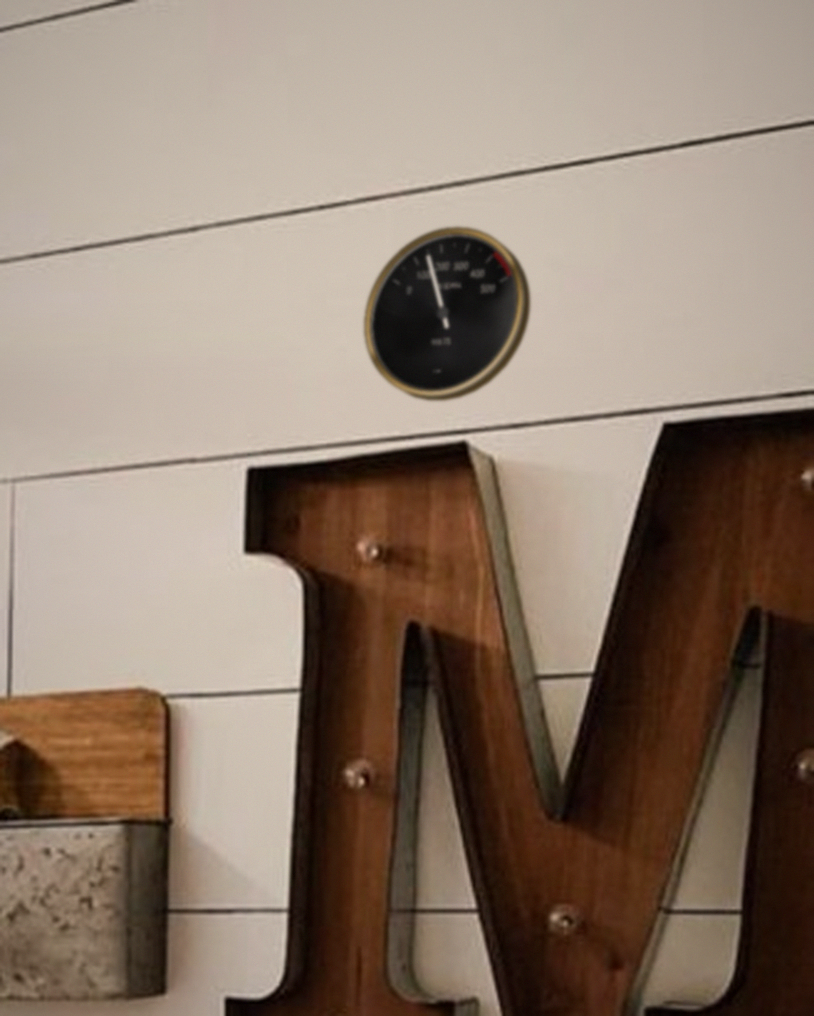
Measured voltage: 150 V
